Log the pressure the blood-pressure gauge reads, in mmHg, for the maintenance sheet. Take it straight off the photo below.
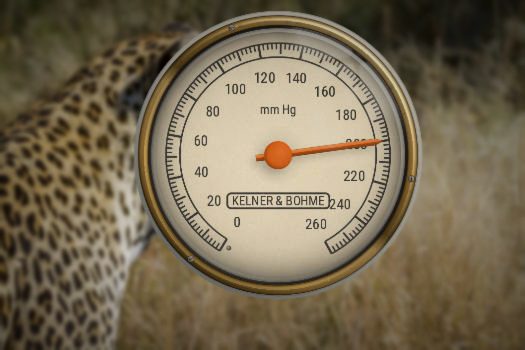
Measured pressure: 200 mmHg
